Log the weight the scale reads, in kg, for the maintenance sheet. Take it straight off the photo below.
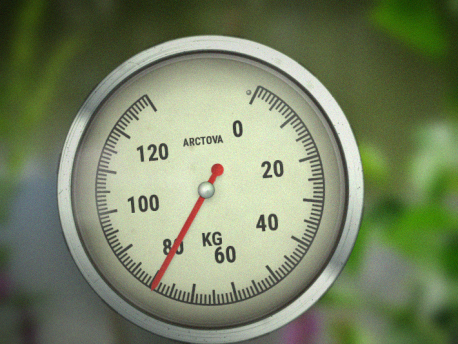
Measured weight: 79 kg
